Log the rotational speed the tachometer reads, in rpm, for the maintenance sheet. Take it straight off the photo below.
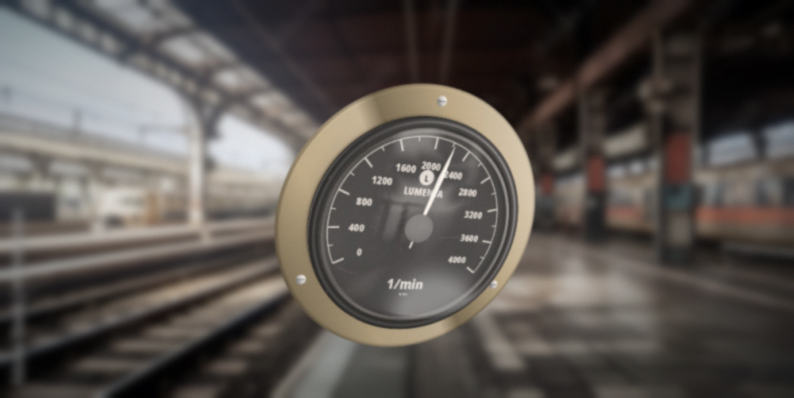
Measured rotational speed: 2200 rpm
